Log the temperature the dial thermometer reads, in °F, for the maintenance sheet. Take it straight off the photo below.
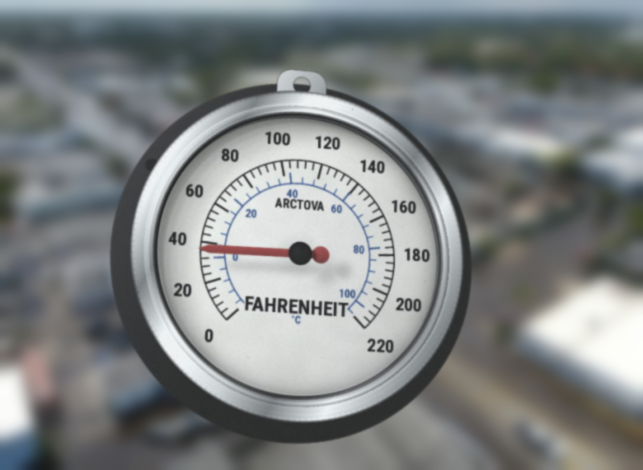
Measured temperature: 36 °F
